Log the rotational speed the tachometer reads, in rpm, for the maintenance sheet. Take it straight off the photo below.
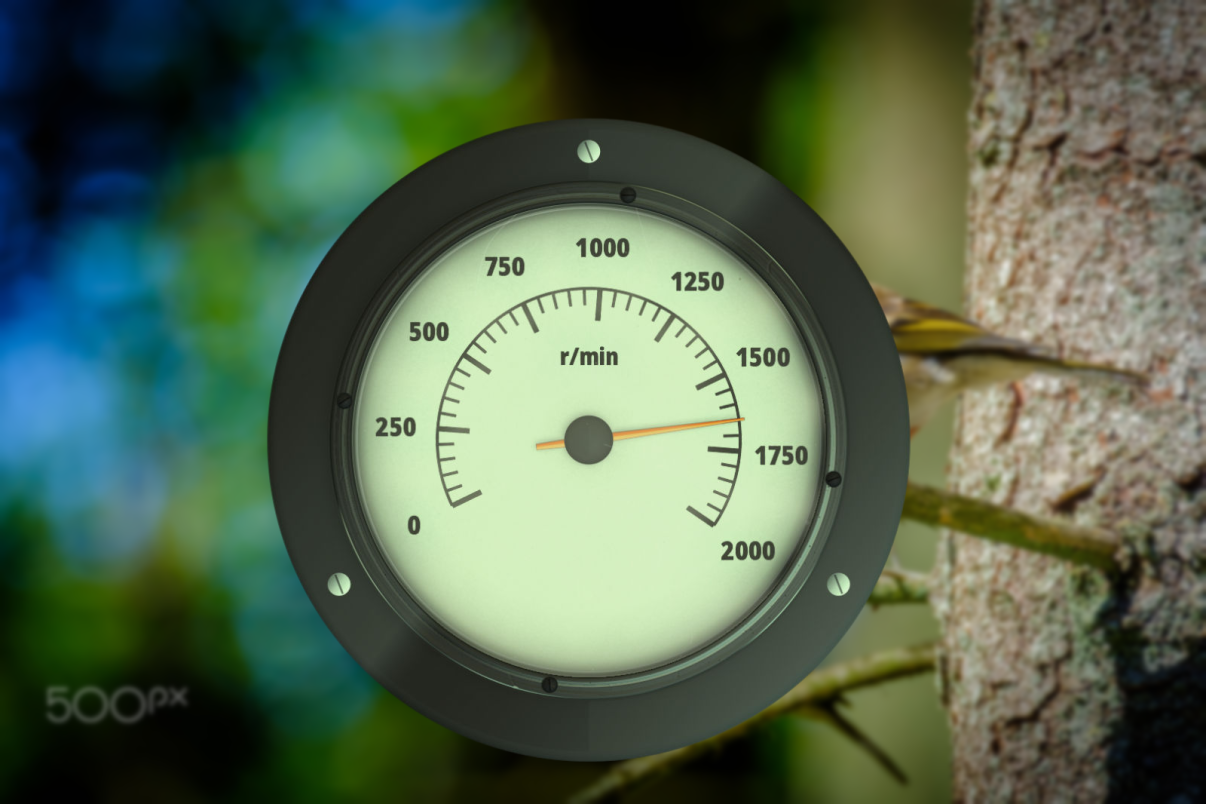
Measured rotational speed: 1650 rpm
